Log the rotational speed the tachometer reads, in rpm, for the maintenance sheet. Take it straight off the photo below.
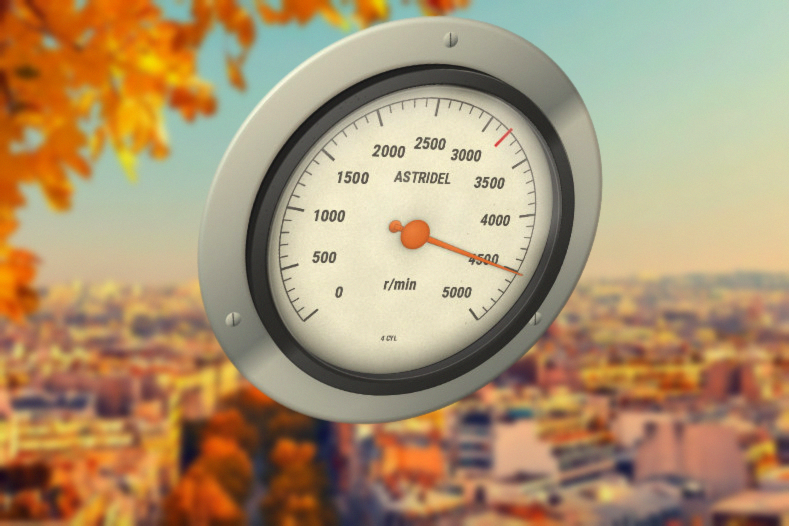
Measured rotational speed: 4500 rpm
